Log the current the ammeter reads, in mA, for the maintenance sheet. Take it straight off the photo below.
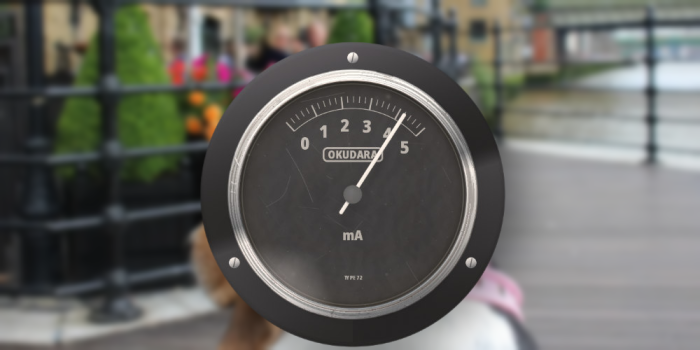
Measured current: 4.2 mA
